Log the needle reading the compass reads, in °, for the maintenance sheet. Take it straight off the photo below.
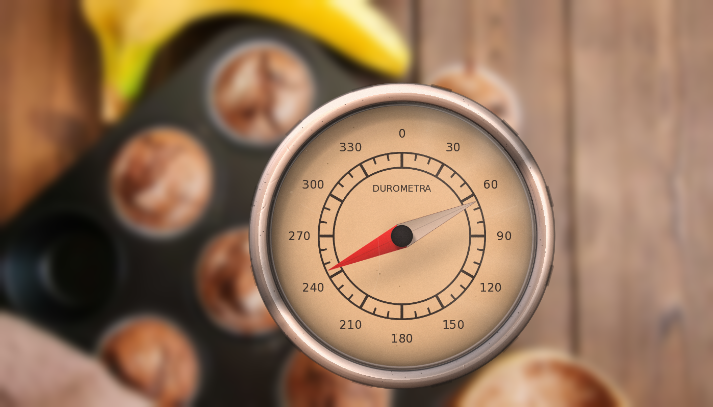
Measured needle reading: 245 °
